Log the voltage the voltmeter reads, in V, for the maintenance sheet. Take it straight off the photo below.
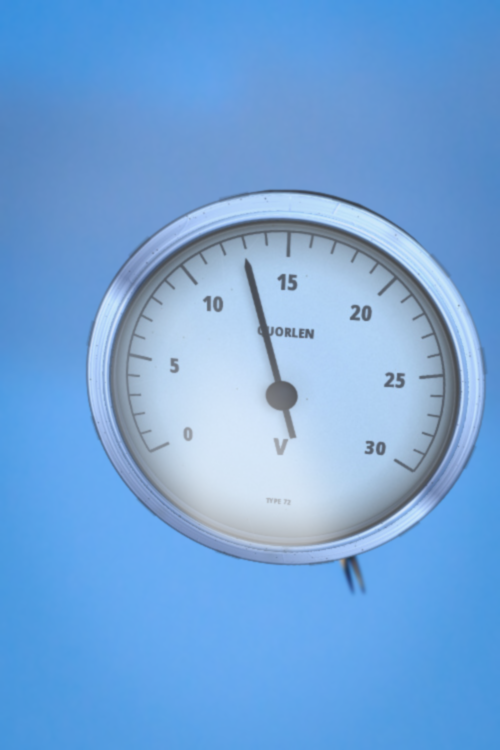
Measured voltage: 13 V
